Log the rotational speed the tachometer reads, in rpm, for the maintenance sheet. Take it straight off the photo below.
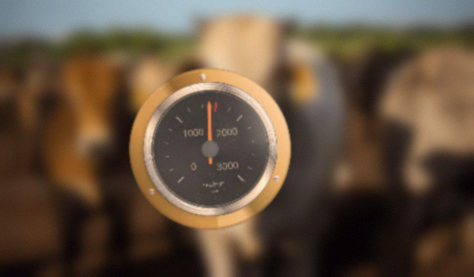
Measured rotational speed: 1500 rpm
